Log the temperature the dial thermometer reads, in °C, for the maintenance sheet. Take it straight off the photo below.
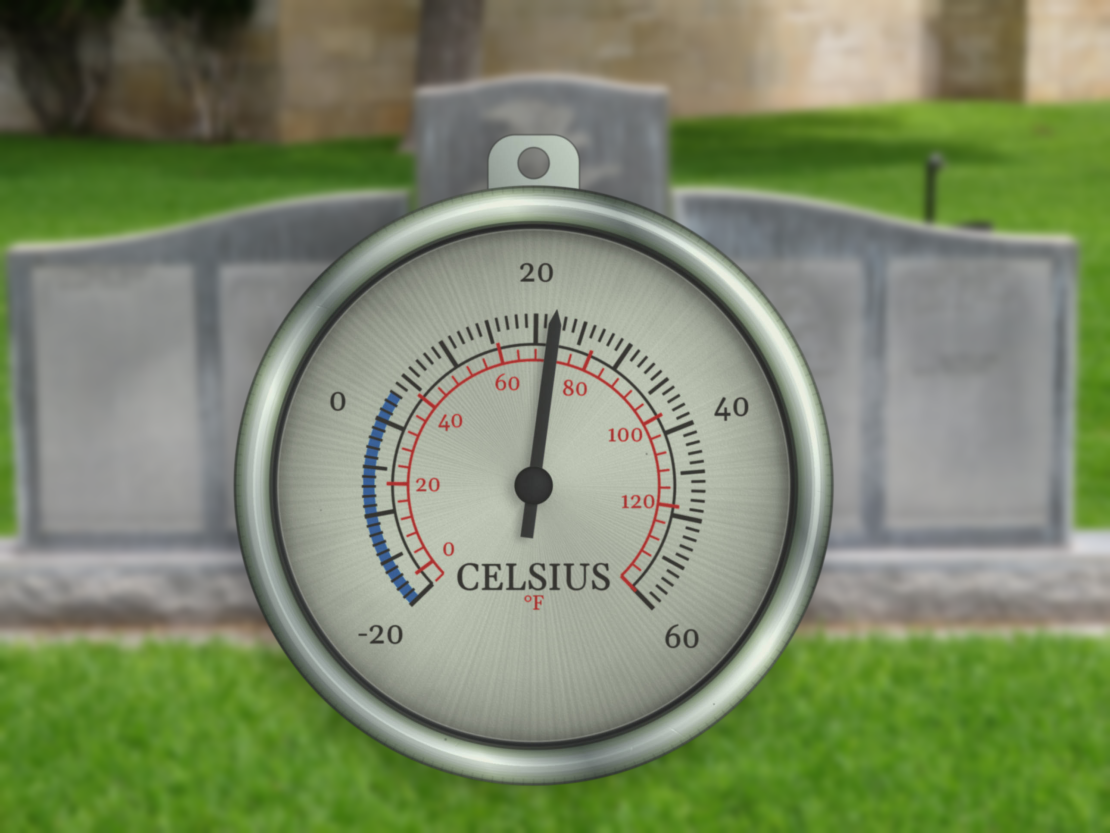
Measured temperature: 22 °C
